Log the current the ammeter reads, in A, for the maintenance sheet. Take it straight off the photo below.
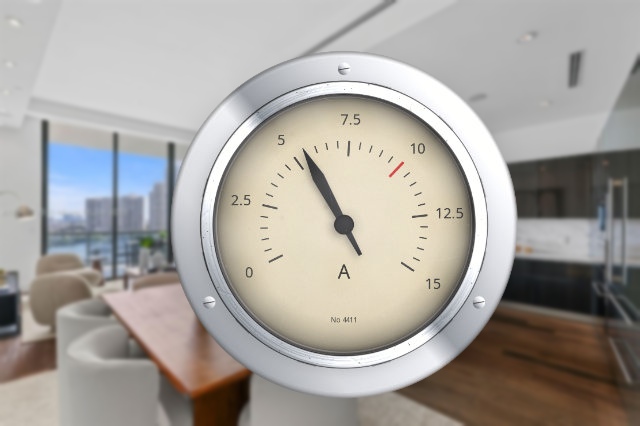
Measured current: 5.5 A
